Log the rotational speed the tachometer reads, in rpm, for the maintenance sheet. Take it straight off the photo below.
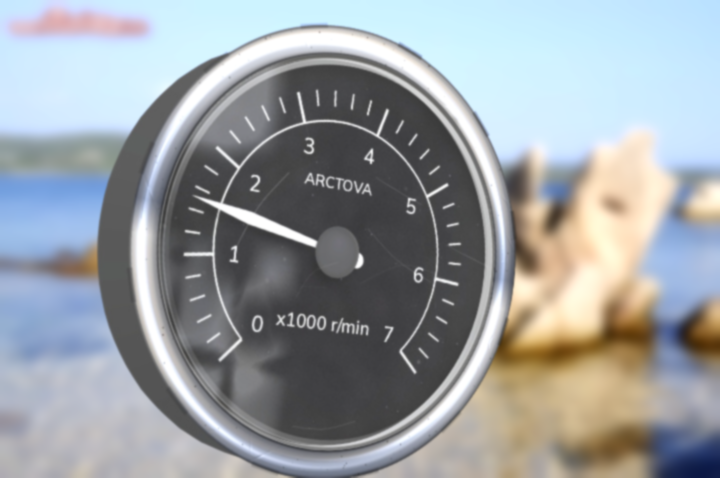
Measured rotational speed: 1500 rpm
